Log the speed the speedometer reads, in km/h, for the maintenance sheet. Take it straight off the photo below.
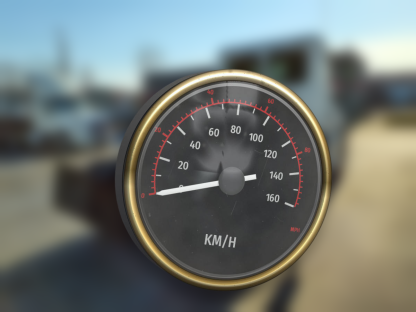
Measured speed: 0 km/h
